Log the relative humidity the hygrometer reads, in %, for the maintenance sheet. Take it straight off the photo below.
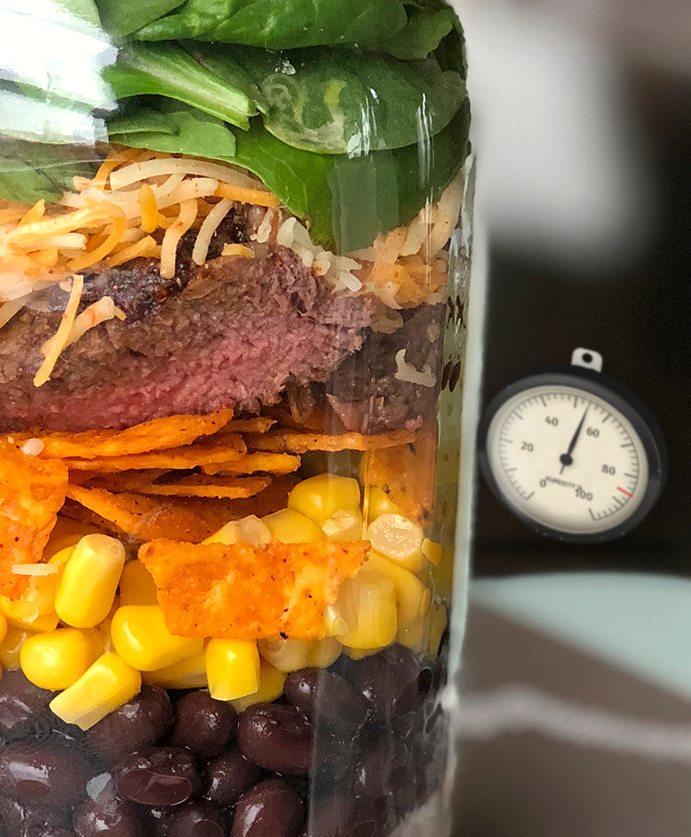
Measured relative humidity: 54 %
